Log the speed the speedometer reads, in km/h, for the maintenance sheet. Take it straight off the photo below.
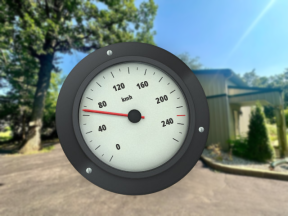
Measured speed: 65 km/h
